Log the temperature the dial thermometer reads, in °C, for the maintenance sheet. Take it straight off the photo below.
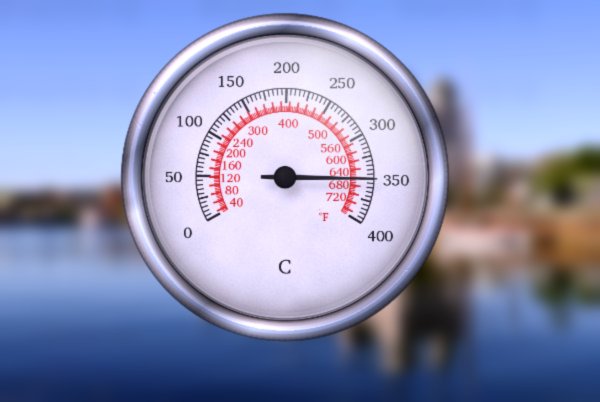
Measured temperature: 350 °C
